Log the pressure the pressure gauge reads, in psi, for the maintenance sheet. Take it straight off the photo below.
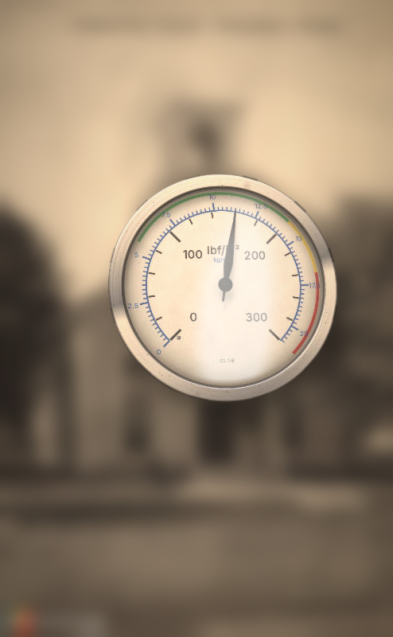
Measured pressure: 160 psi
